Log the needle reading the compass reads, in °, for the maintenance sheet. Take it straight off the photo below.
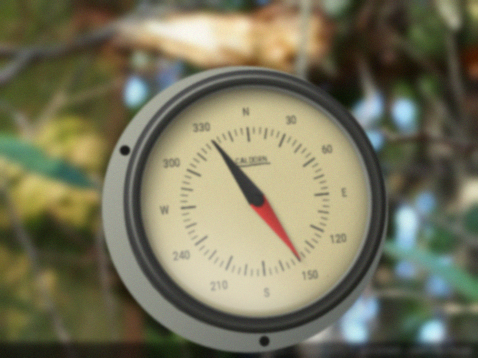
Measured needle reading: 150 °
